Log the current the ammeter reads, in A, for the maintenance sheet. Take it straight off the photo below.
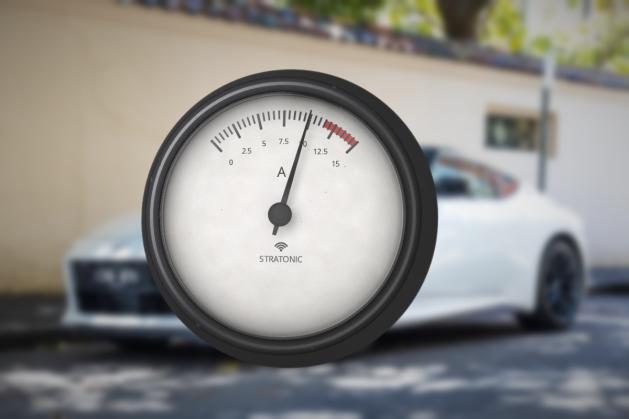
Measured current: 10 A
